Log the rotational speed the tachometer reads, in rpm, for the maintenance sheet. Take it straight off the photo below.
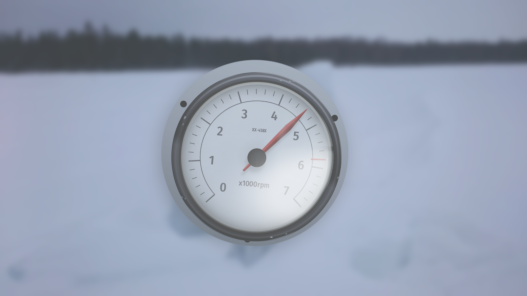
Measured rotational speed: 4600 rpm
